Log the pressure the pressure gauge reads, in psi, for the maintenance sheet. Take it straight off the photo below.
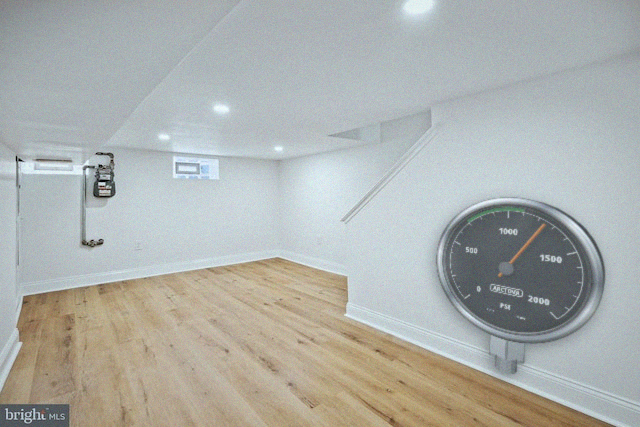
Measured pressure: 1250 psi
